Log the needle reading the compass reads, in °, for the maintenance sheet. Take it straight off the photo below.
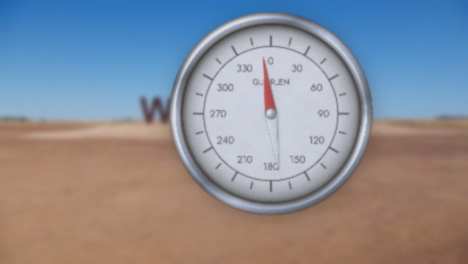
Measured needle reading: 352.5 °
